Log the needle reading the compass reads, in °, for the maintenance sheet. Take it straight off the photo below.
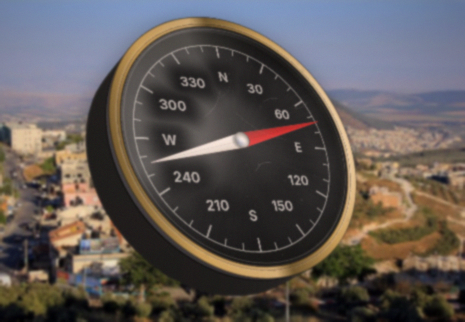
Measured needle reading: 75 °
